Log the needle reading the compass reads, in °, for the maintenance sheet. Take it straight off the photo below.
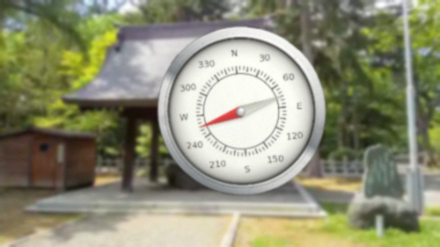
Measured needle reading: 255 °
